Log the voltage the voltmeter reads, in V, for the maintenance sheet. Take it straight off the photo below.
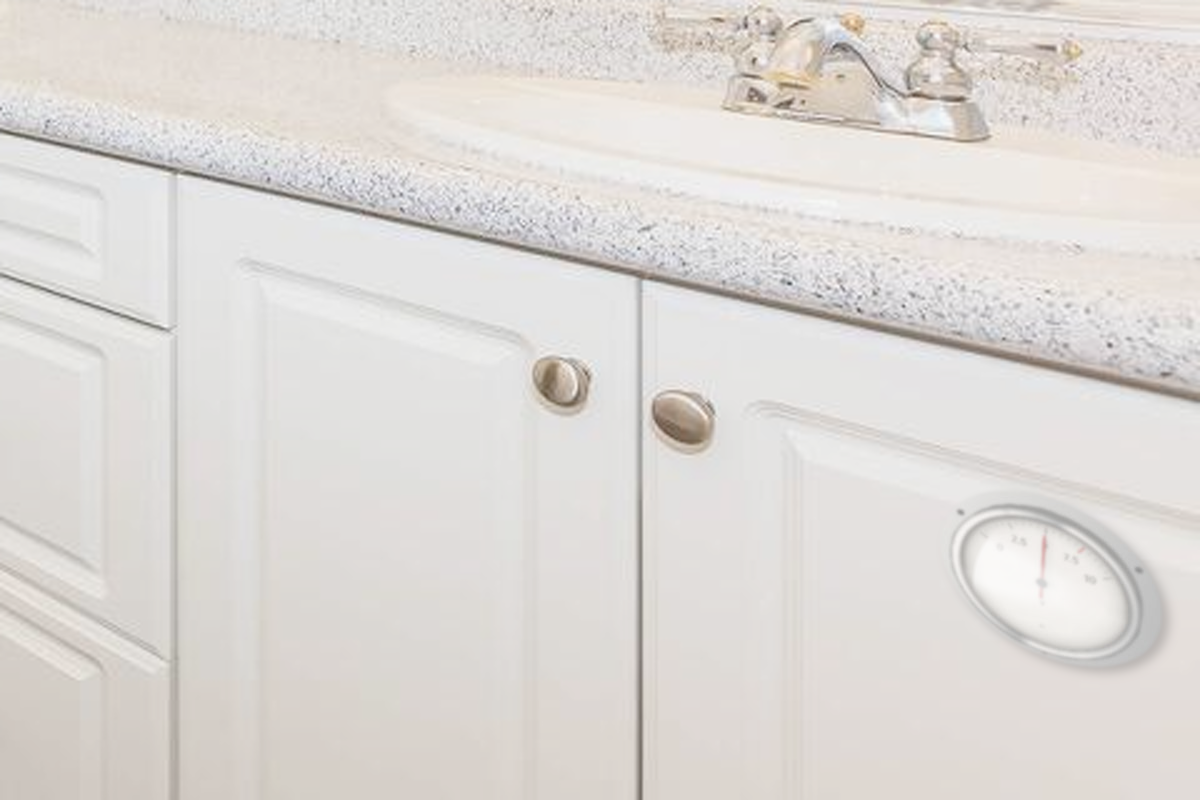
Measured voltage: 5 V
